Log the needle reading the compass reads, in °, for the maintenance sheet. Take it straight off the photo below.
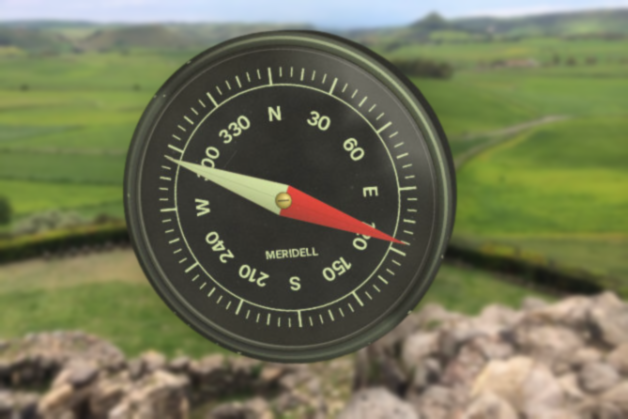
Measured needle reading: 115 °
